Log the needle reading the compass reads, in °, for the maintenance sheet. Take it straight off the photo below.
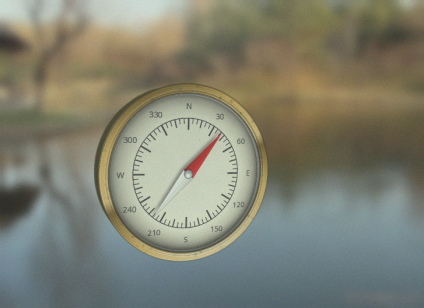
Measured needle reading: 40 °
